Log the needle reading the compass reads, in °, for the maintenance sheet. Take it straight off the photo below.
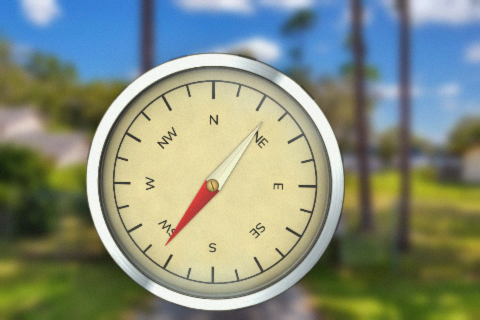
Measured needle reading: 217.5 °
